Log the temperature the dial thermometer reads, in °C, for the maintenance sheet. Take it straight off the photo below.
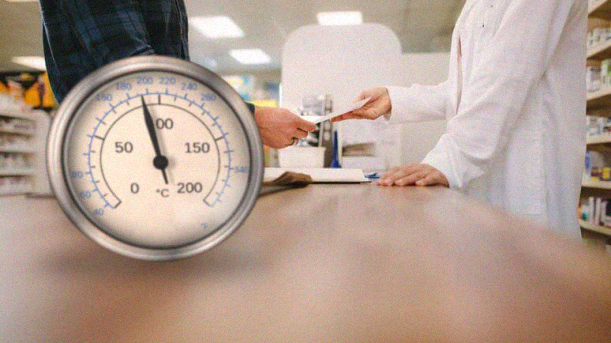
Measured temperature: 90 °C
